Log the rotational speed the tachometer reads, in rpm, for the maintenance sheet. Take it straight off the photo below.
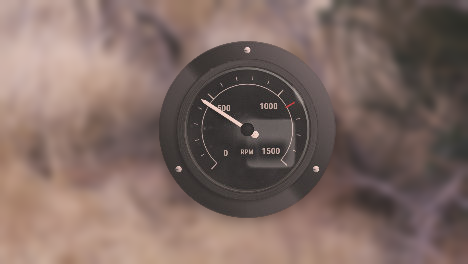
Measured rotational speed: 450 rpm
